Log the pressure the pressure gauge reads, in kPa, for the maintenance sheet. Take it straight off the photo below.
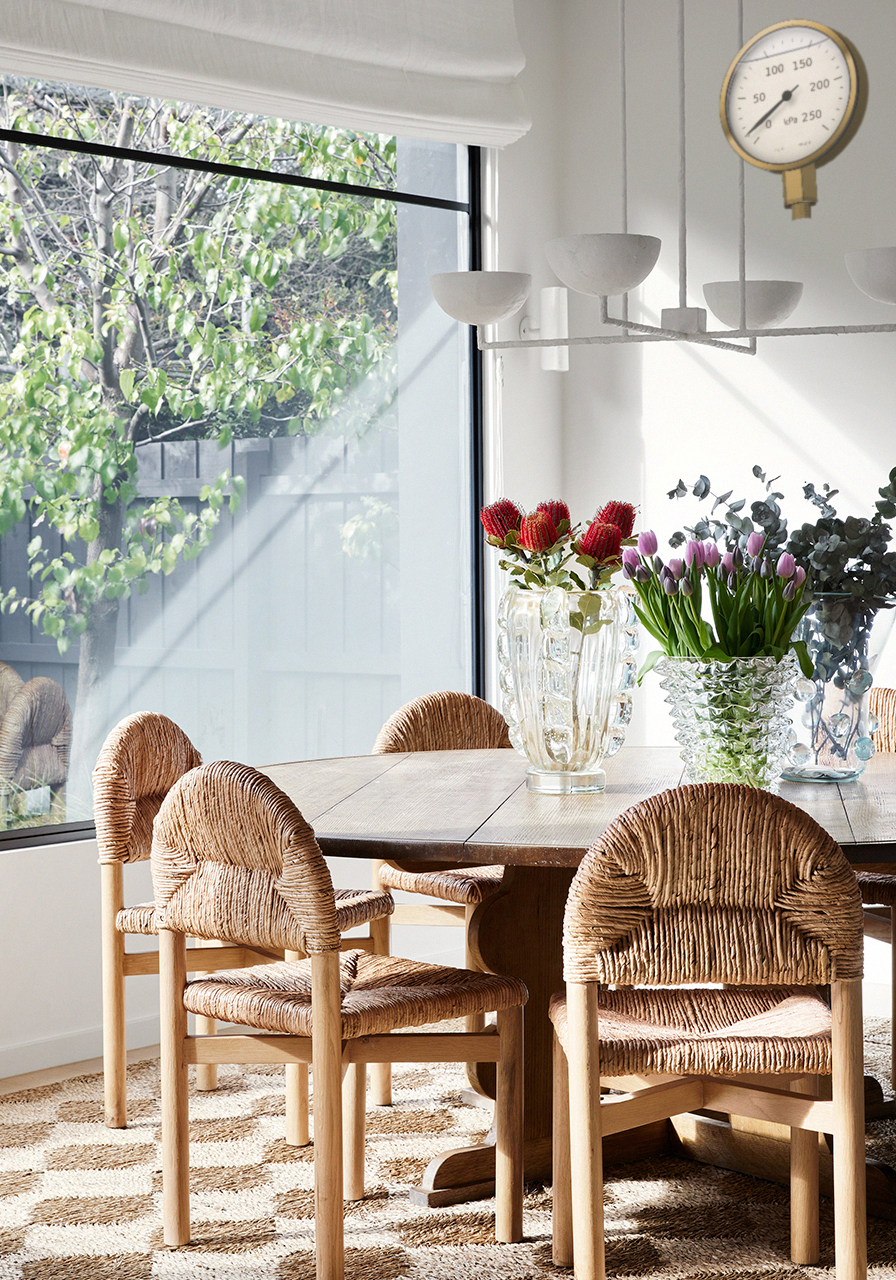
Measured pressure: 10 kPa
